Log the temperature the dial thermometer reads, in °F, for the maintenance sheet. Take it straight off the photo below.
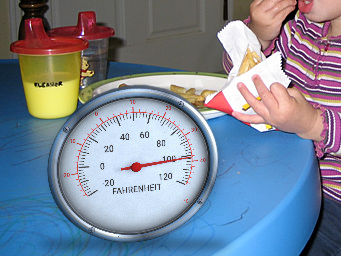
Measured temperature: 100 °F
